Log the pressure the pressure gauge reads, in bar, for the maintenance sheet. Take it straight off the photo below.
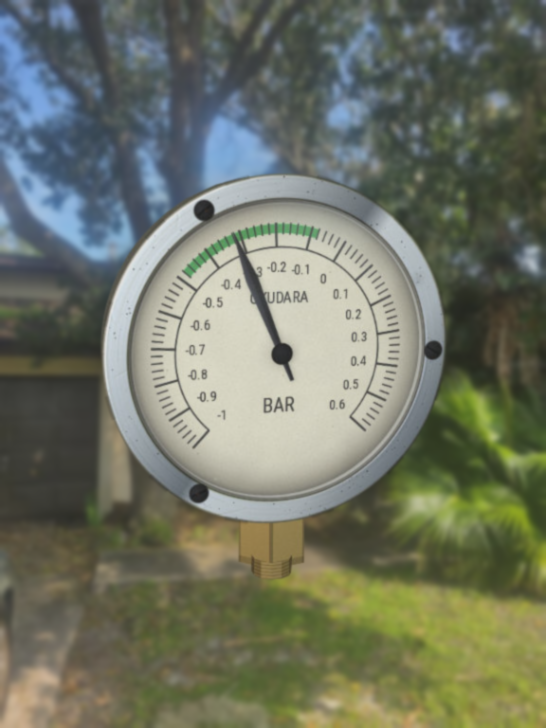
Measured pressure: -0.32 bar
